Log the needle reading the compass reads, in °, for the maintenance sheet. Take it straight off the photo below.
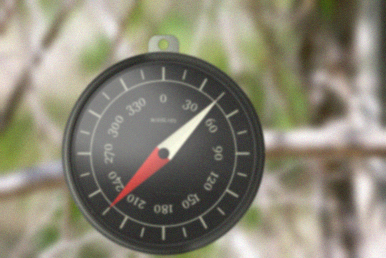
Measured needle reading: 225 °
